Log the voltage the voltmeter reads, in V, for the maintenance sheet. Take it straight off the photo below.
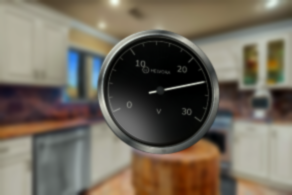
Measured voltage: 24 V
